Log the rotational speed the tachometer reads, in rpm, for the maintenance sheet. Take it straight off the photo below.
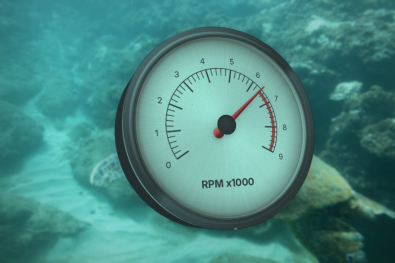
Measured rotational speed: 6400 rpm
